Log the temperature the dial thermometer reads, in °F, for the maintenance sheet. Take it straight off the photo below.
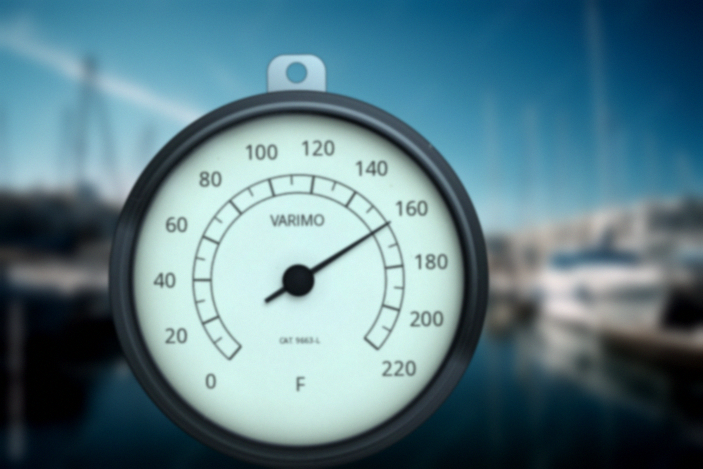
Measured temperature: 160 °F
